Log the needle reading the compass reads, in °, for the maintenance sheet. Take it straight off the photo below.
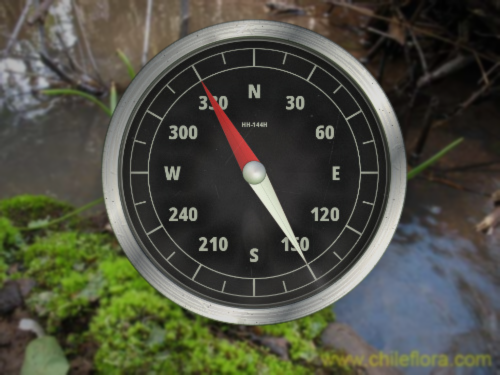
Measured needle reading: 330 °
